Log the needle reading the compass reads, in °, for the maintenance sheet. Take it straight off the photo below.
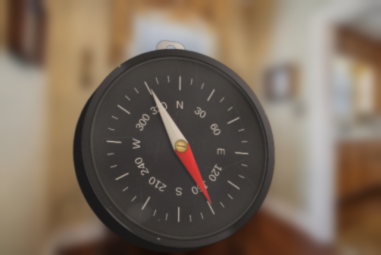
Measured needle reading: 150 °
